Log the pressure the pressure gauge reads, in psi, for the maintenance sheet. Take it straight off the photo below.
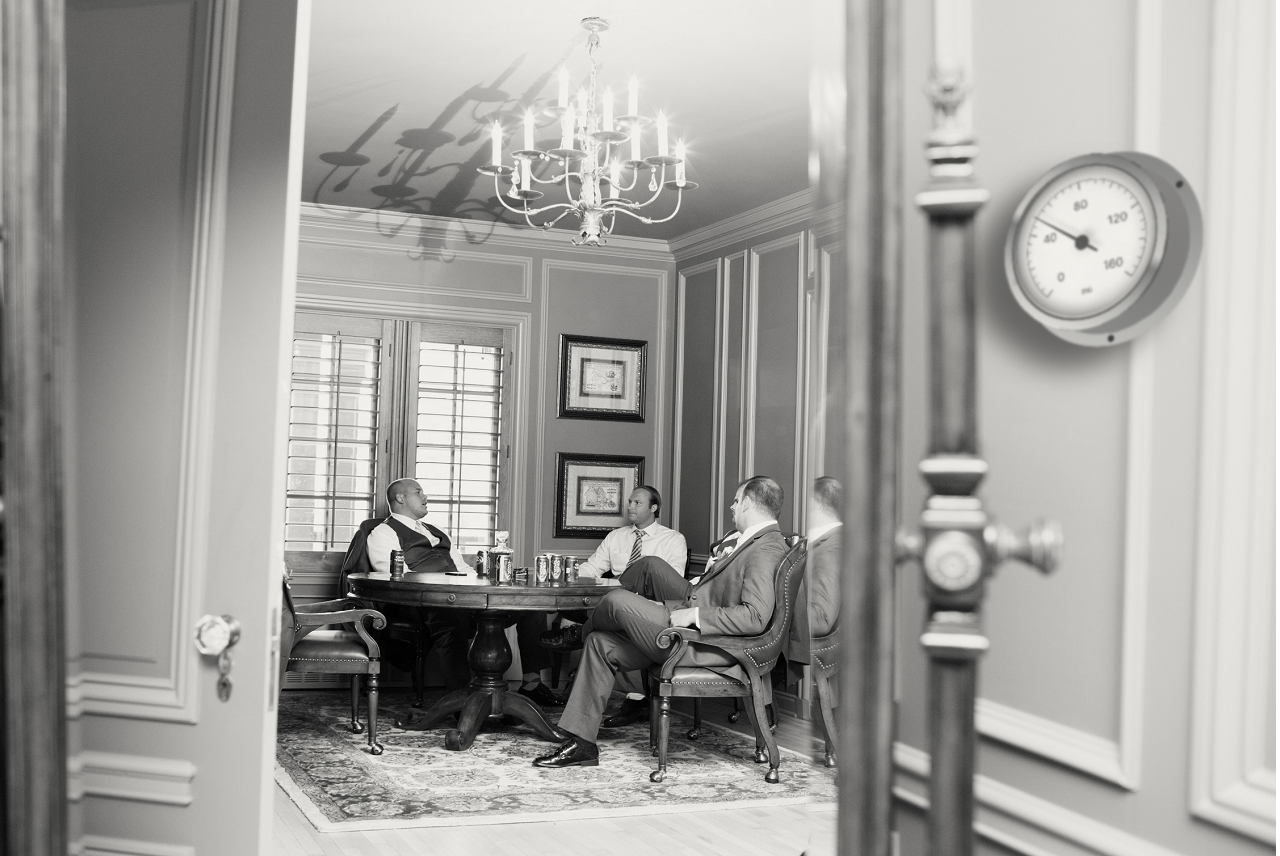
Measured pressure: 50 psi
